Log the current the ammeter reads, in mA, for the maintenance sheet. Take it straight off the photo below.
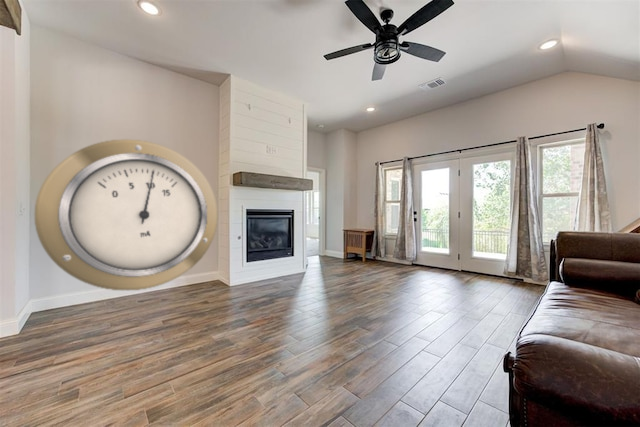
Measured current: 10 mA
